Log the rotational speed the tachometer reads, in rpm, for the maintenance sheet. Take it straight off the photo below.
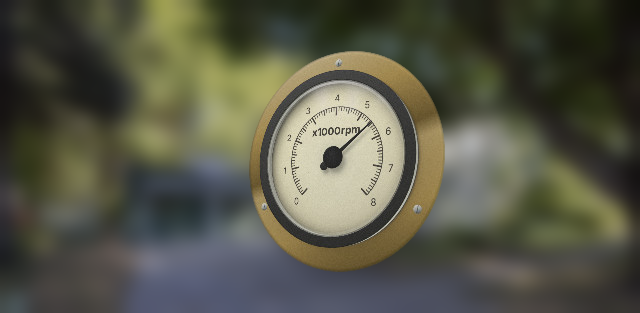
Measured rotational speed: 5500 rpm
